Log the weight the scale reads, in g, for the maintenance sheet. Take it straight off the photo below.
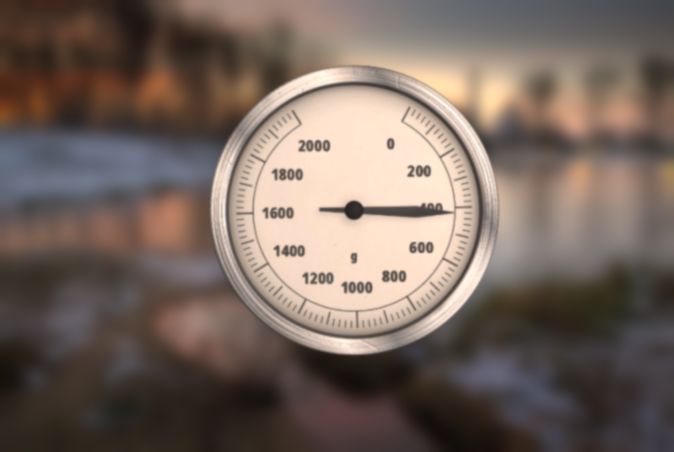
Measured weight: 420 g
